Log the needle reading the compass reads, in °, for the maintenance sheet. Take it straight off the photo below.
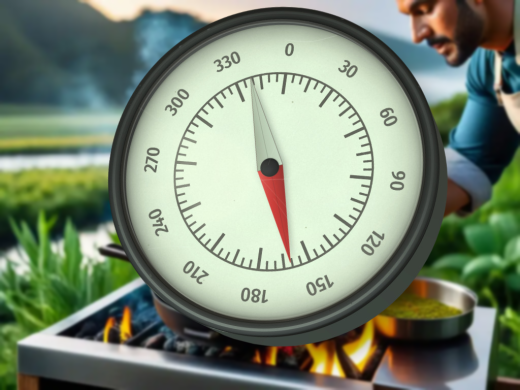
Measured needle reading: 160 °
